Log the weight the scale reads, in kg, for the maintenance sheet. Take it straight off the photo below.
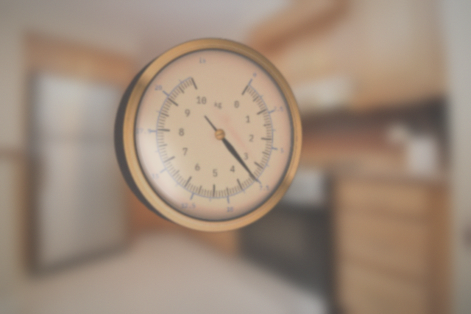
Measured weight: 3.5 kg
